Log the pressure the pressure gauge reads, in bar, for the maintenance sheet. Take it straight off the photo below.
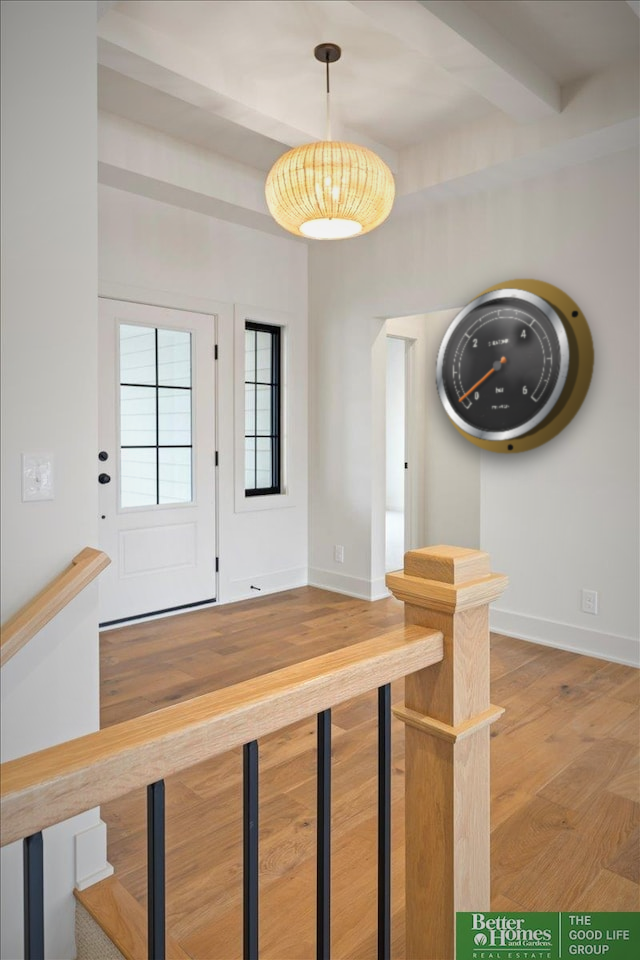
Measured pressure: 0.25 bar
